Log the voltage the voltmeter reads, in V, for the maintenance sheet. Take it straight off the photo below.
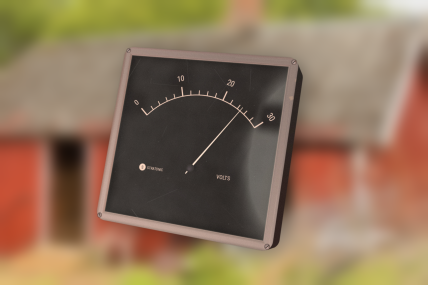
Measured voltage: 25 V
